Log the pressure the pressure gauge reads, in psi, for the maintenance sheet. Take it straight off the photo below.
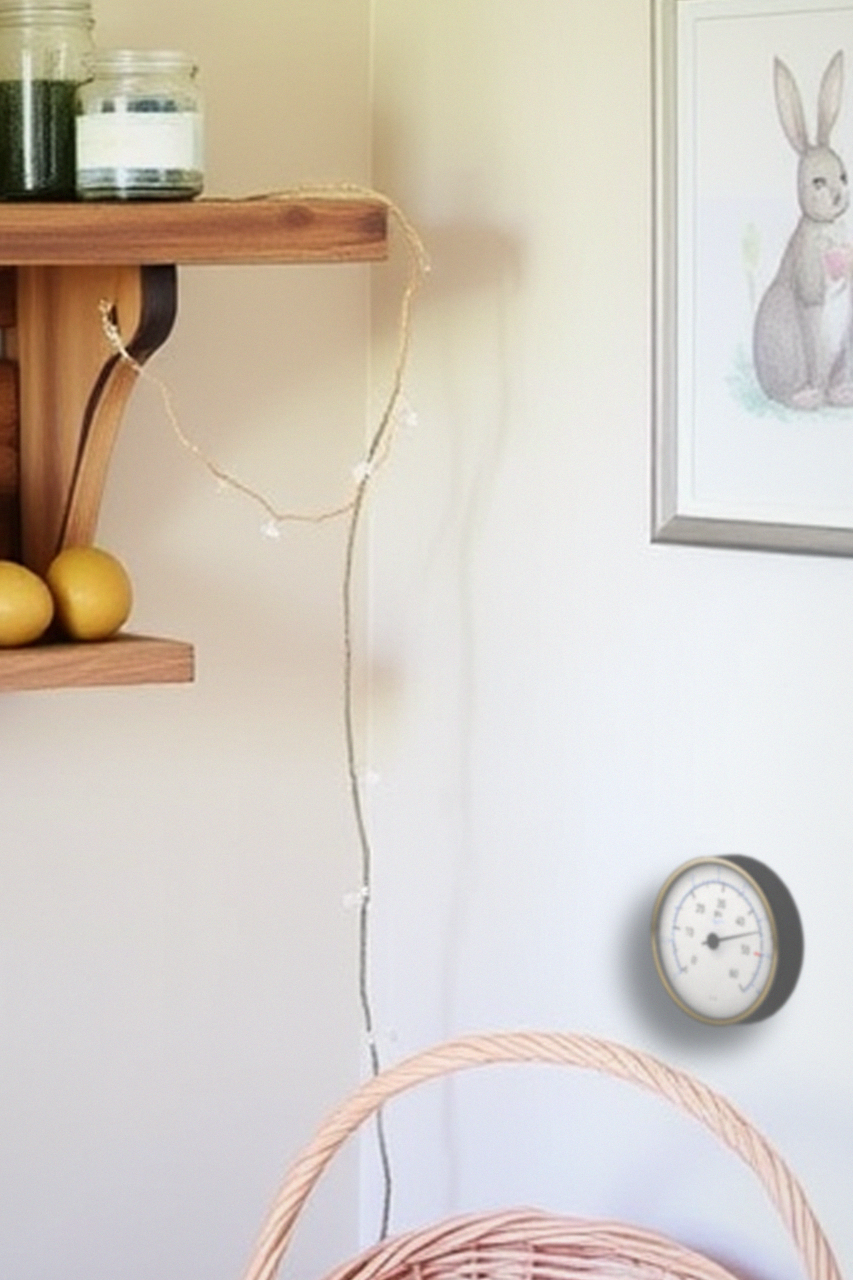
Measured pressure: 45 psi
